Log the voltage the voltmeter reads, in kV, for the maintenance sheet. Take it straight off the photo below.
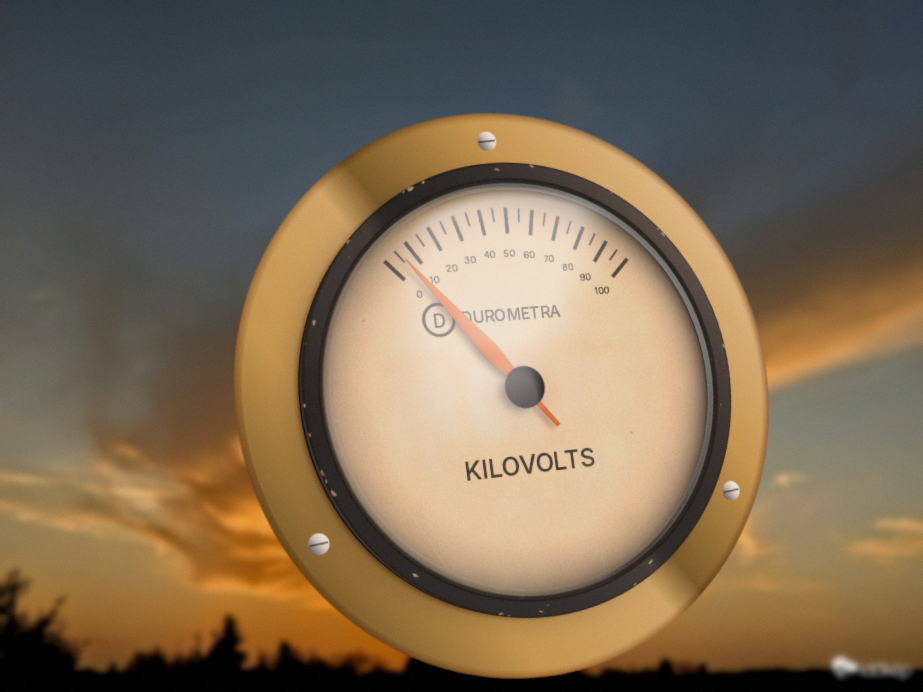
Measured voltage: 5 kV
